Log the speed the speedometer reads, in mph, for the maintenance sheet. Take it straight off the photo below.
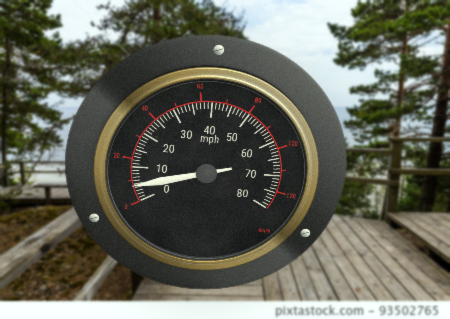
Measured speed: 5 mph
